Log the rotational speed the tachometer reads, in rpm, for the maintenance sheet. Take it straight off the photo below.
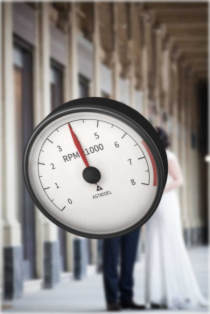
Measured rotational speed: 4000 rpm
